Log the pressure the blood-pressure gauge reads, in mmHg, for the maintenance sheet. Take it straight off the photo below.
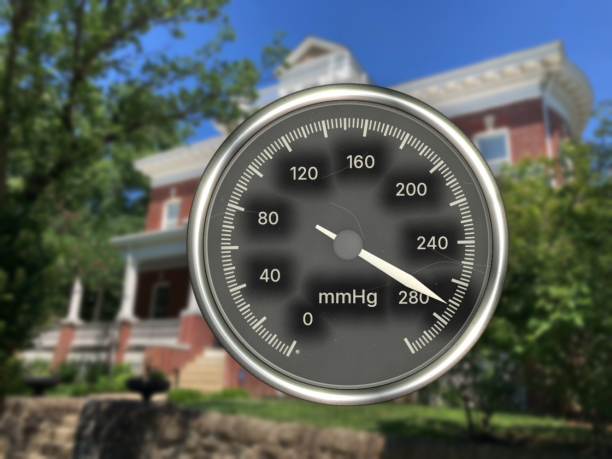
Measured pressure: 272 mmHg
